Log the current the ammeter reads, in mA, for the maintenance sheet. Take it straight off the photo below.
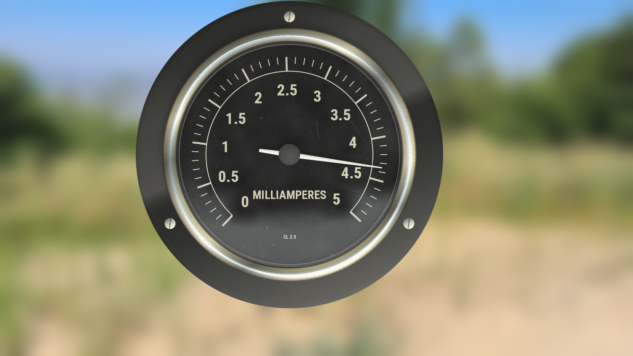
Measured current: 4.35 mA
